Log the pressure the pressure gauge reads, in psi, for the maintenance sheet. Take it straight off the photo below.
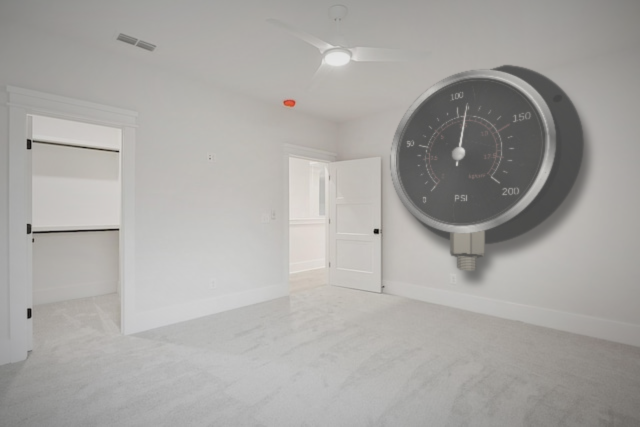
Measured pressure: 110 psi
